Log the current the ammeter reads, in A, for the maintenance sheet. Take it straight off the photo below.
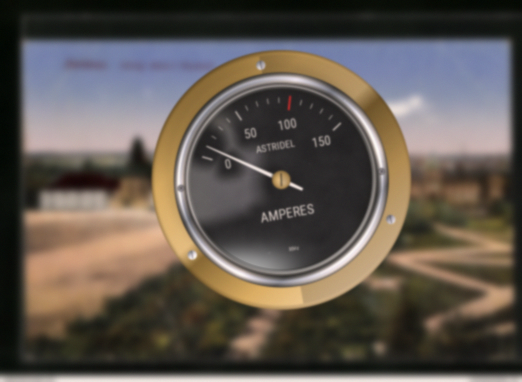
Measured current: 10 A
